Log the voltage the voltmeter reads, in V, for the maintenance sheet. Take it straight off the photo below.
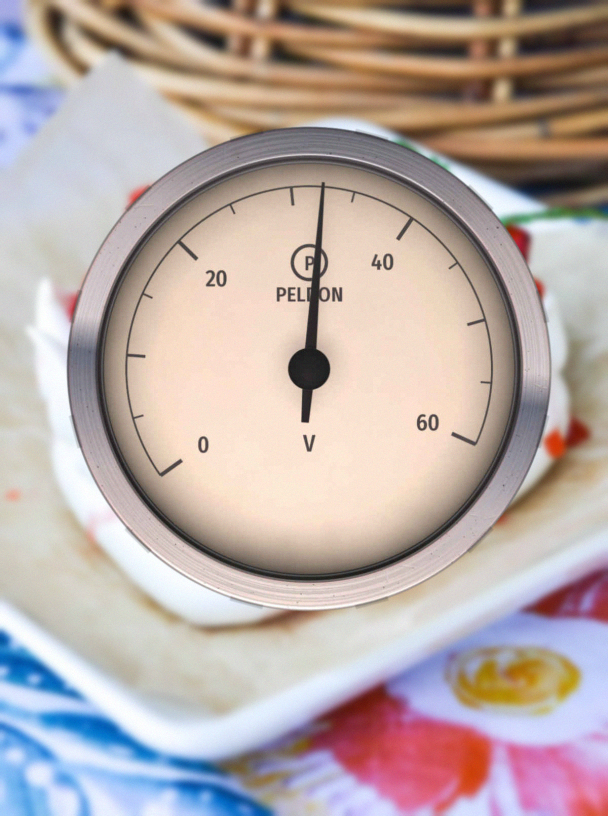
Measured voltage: 32.5 V
